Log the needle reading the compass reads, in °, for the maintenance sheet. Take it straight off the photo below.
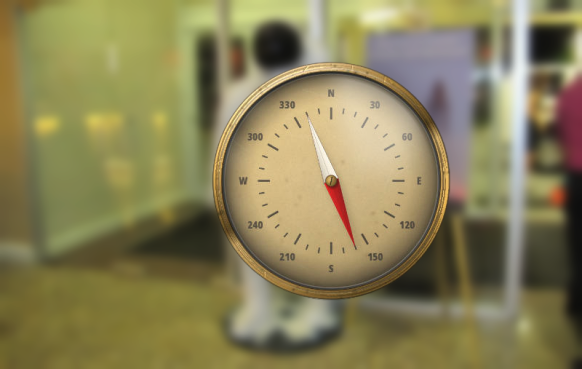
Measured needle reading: 160 °
